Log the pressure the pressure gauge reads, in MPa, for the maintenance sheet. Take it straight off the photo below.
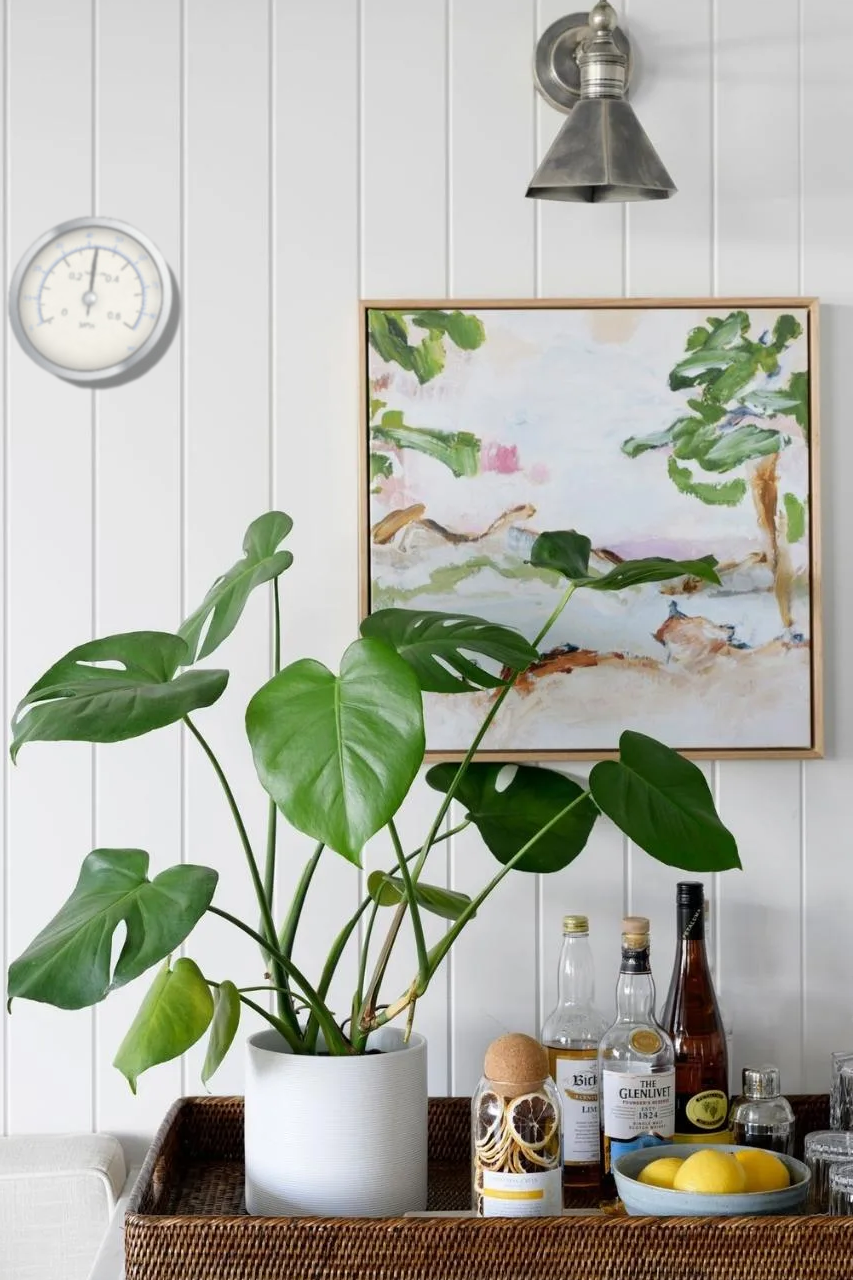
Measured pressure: 0.3 MPa
